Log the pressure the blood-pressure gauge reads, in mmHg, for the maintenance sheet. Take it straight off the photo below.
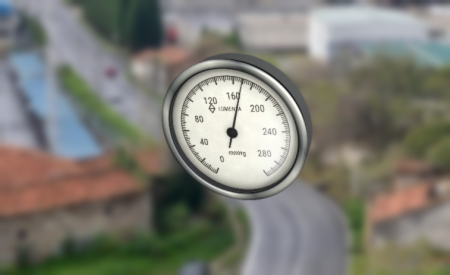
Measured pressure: 170 mmHg
